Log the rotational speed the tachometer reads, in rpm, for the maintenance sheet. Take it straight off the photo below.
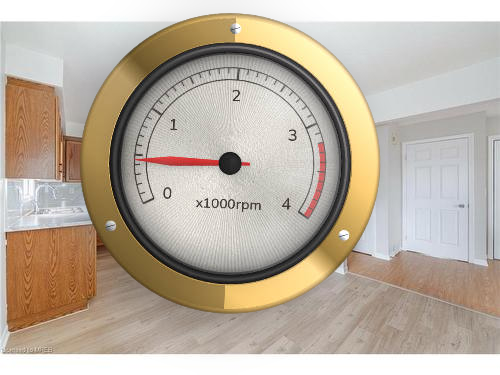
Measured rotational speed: 450 rpm
